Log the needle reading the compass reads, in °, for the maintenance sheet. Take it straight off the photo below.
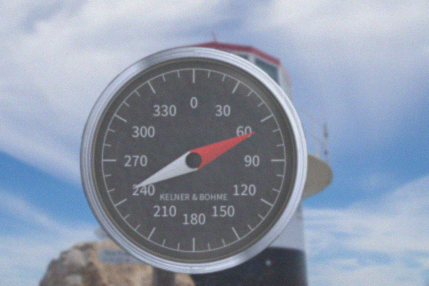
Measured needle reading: 65 °
